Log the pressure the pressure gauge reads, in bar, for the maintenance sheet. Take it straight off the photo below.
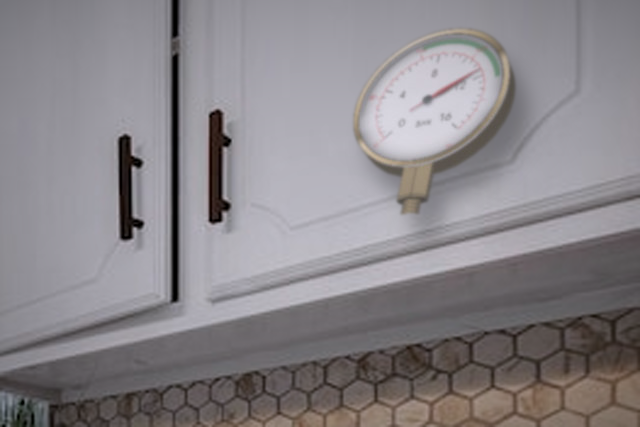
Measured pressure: 11.5 bar
